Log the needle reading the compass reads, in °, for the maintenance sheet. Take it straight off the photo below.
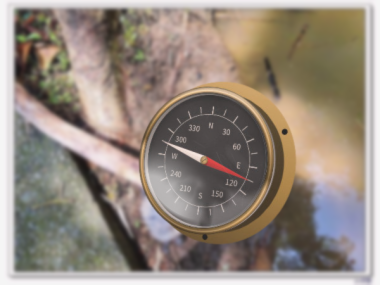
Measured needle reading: 105 °
